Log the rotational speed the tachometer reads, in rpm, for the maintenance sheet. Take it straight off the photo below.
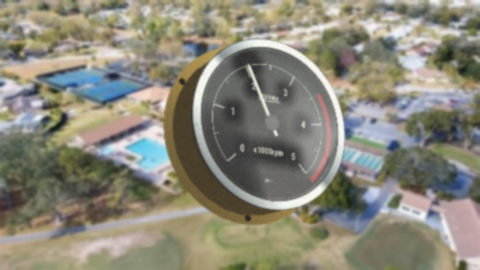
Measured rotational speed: 2000 rpm
